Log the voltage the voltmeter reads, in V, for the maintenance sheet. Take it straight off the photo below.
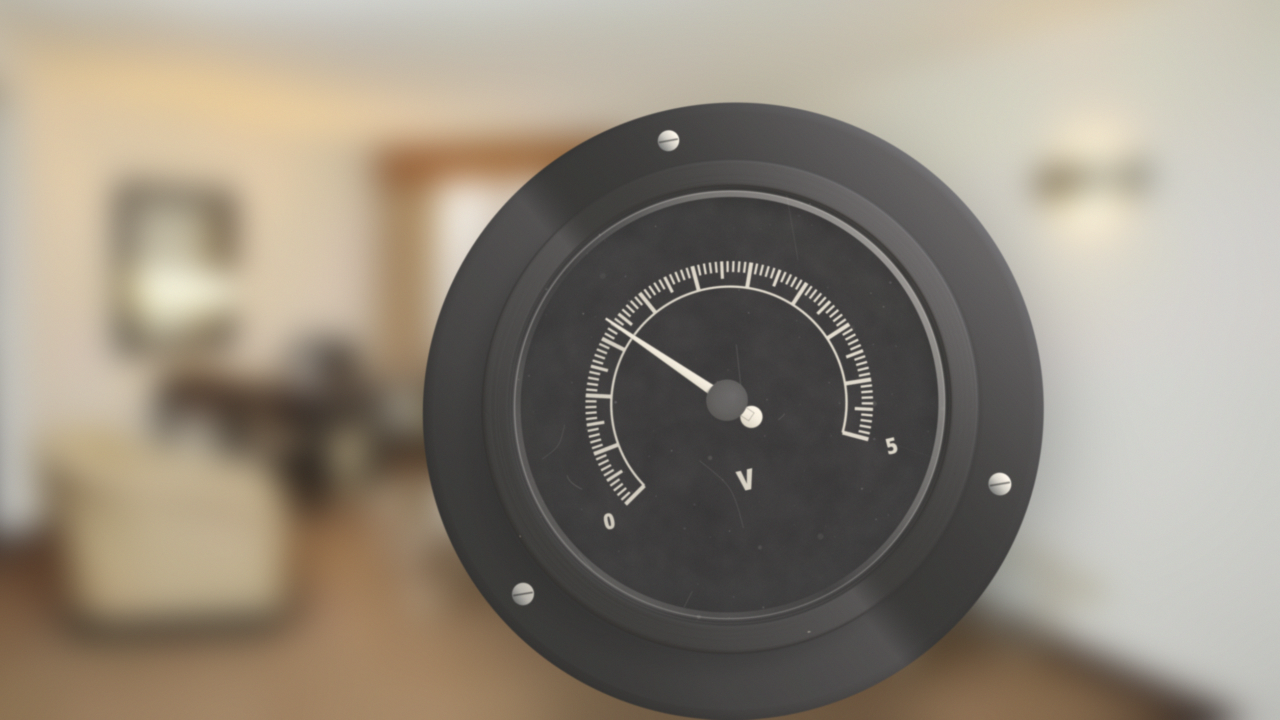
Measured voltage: 1.65 V
